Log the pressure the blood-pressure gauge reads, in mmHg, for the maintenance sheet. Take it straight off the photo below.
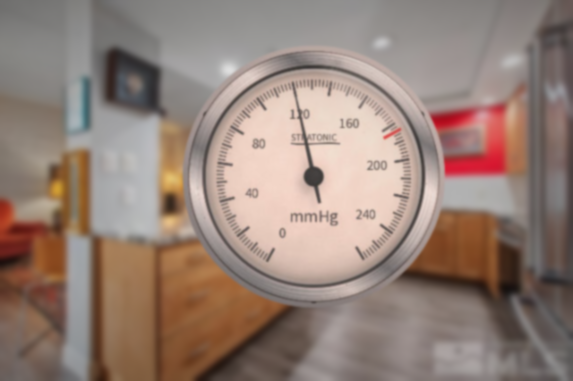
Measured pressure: 120 mmHg
